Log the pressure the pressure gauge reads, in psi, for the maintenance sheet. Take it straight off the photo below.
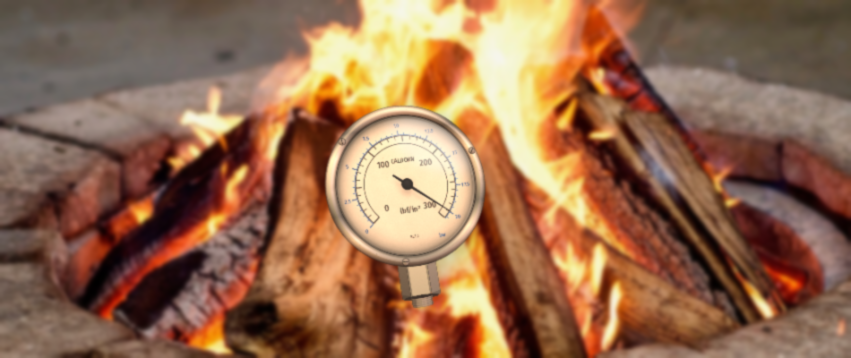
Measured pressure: 290 psi
